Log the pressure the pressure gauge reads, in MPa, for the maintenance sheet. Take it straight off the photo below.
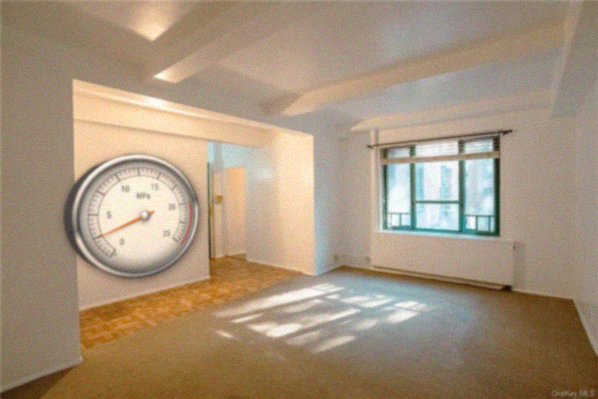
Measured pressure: 2.5 MPa
